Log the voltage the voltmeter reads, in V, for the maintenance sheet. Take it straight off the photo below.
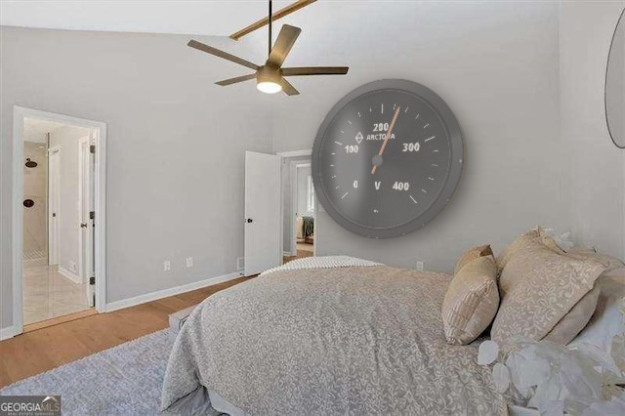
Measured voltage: 230 V
